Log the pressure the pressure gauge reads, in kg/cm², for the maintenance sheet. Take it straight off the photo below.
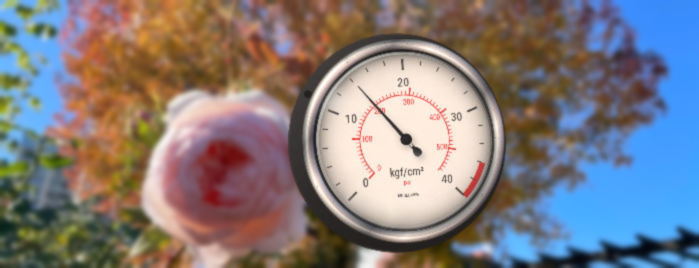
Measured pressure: 14 kg/cm²
